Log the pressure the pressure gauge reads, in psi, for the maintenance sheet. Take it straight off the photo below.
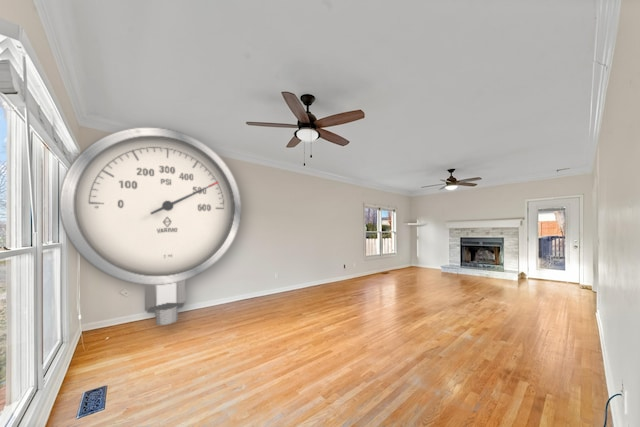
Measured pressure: 500 psi
